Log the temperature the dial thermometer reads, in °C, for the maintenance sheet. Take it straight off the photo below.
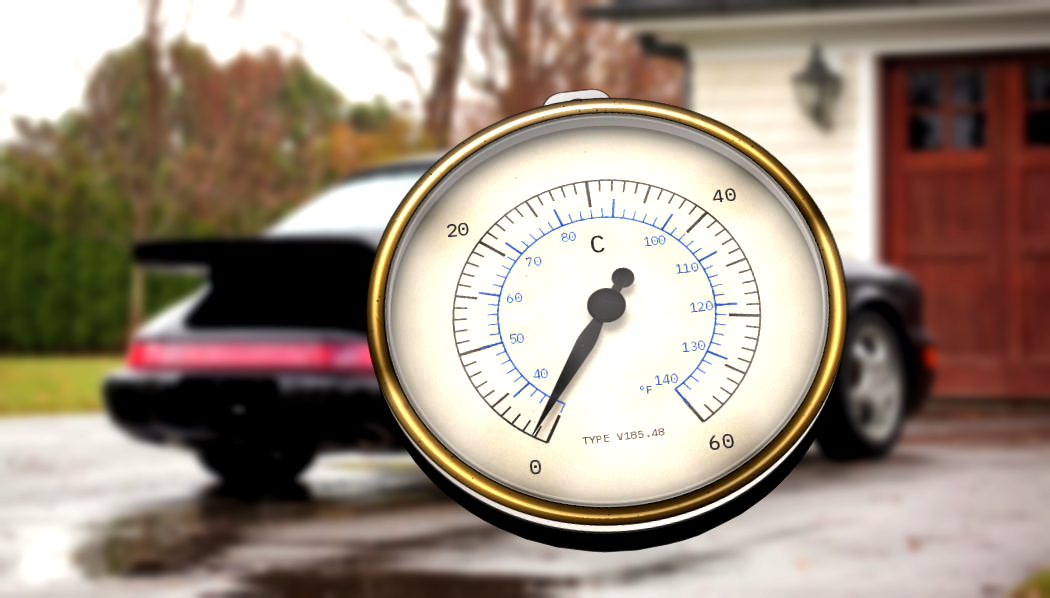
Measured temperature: 1 °C
